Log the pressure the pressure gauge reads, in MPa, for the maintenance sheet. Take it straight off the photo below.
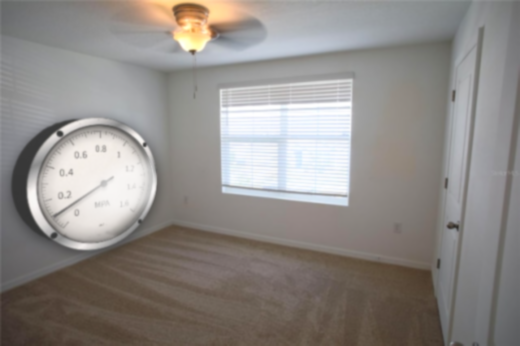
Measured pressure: 0.1 MPa
